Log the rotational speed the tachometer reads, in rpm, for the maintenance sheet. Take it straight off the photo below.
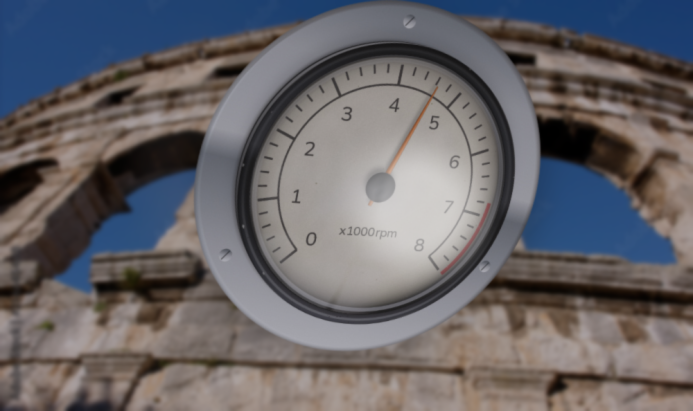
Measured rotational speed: 4600 rpm
